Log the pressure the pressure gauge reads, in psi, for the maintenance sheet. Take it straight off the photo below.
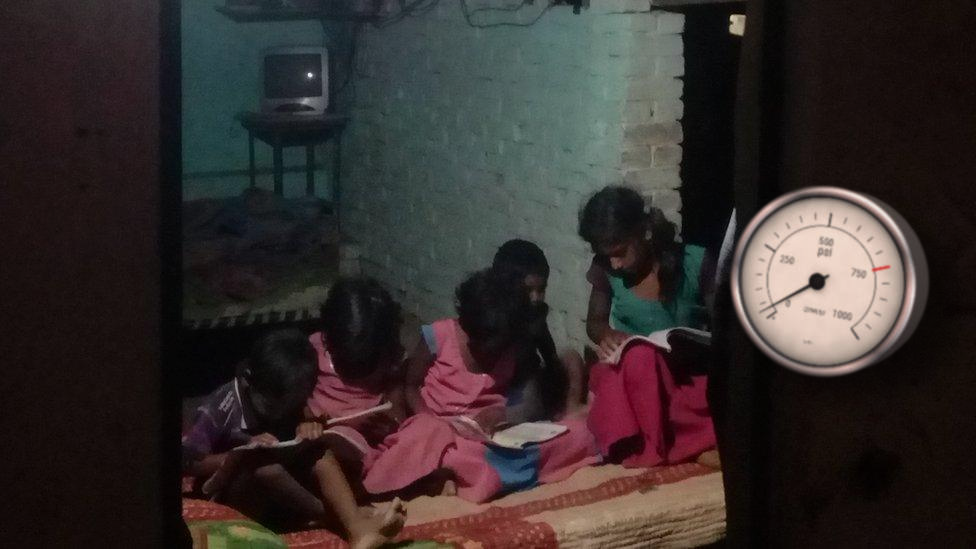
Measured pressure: 25 psi
